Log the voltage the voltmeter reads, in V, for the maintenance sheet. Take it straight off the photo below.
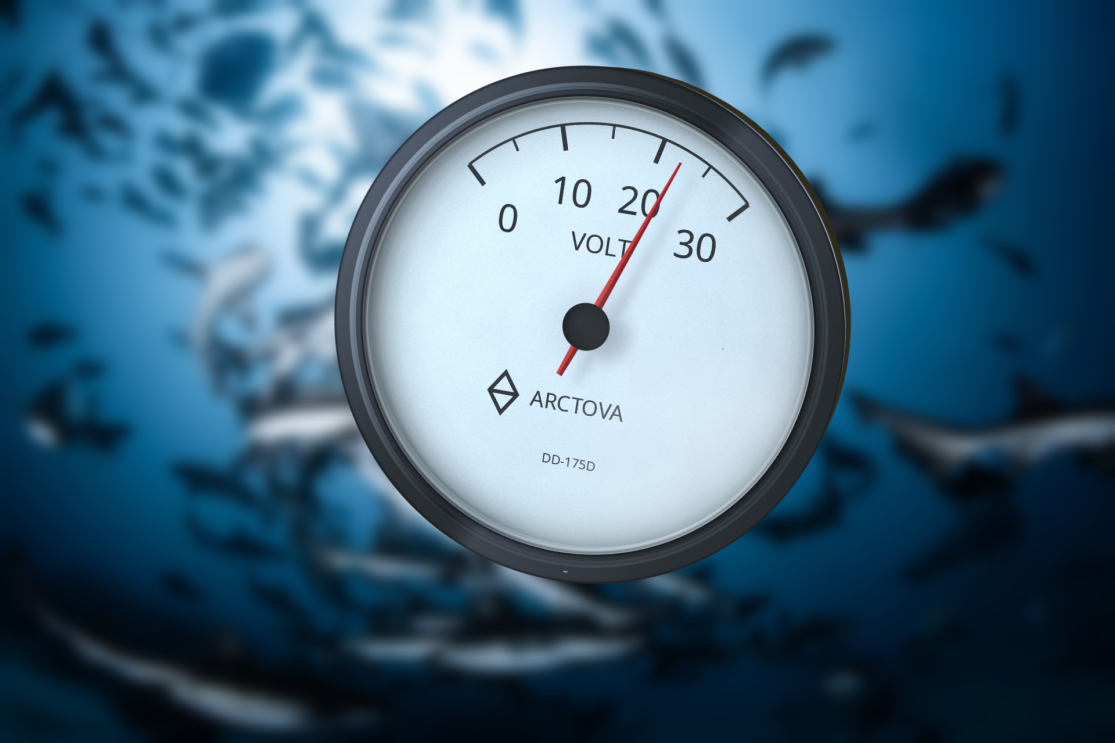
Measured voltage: 22.5 V
